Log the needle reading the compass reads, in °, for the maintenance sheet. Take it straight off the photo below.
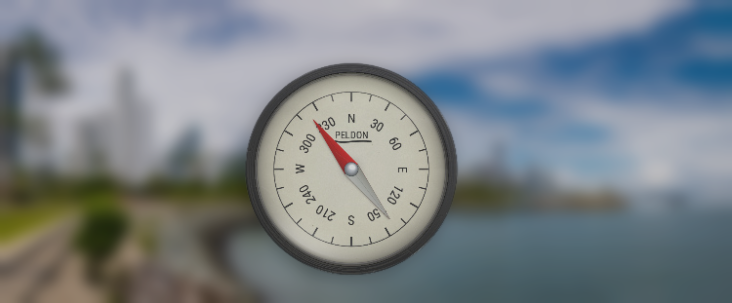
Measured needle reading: 322.5 °
